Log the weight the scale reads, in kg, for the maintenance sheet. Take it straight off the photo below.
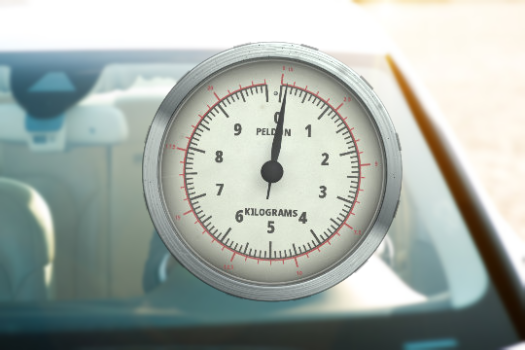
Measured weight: 0.1 kg
